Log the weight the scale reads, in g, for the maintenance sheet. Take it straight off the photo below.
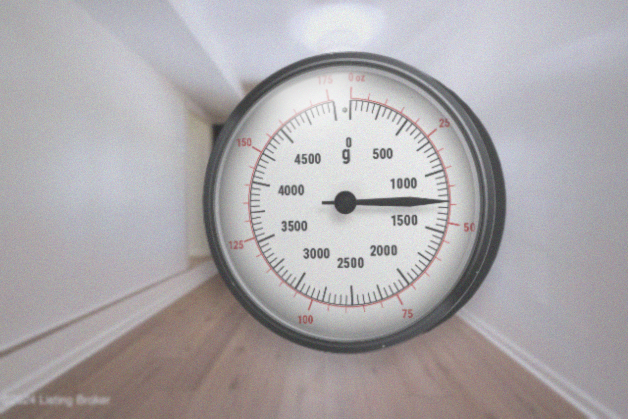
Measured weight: 1250 g
